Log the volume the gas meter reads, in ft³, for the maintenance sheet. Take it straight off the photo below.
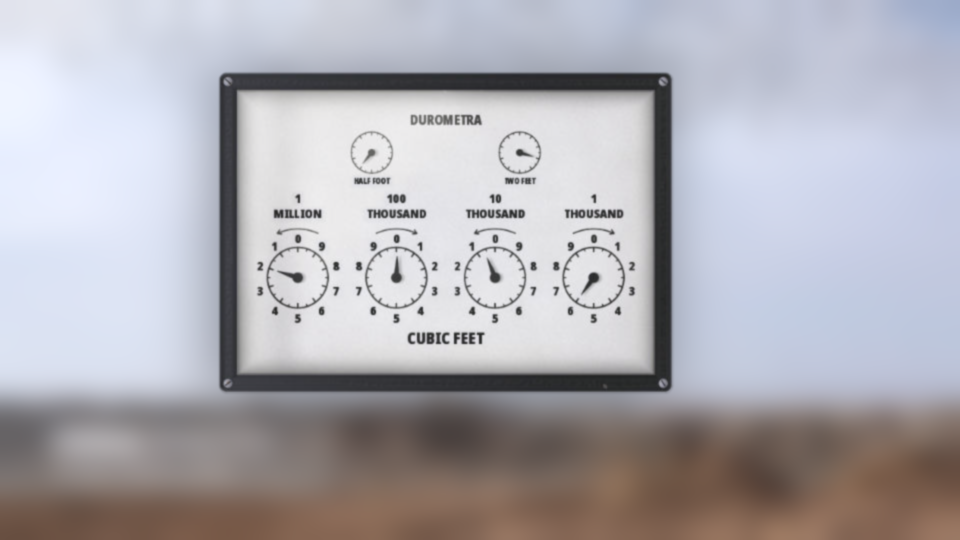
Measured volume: 200600 ft³
